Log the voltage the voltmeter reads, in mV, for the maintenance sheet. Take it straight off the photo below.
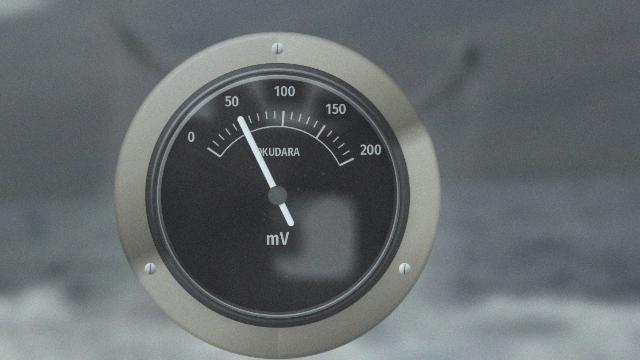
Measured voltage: 50 mV
